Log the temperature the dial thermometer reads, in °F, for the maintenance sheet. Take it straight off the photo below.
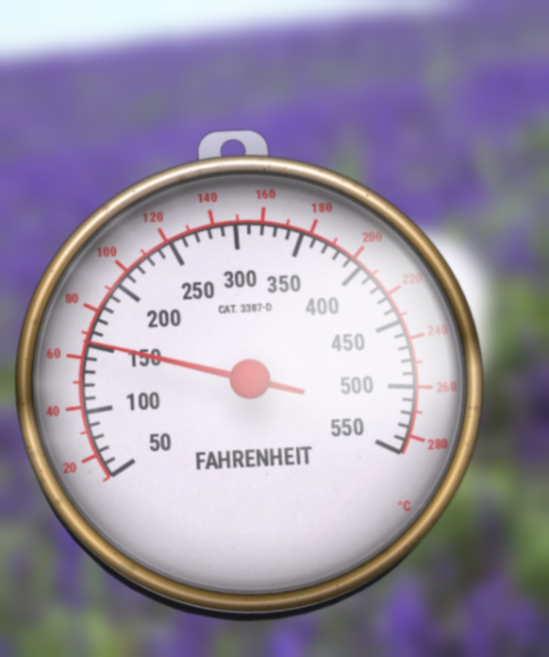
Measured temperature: 150 °F
